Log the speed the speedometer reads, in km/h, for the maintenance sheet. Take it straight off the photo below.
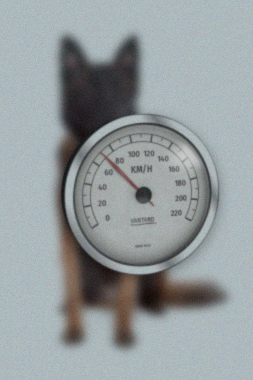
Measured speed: 70 km/h
